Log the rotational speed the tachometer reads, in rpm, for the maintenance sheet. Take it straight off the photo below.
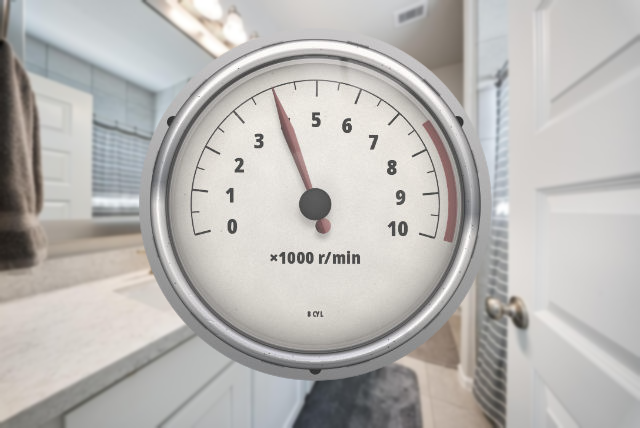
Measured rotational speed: 4000 rpm
